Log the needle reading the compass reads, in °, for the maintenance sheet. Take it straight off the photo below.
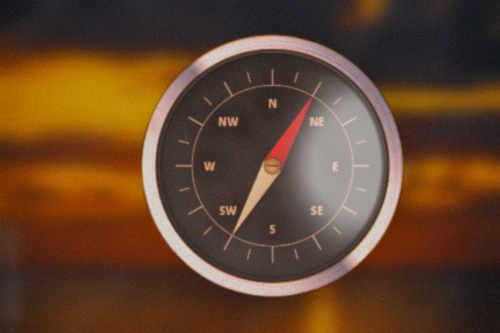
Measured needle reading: 30 °
